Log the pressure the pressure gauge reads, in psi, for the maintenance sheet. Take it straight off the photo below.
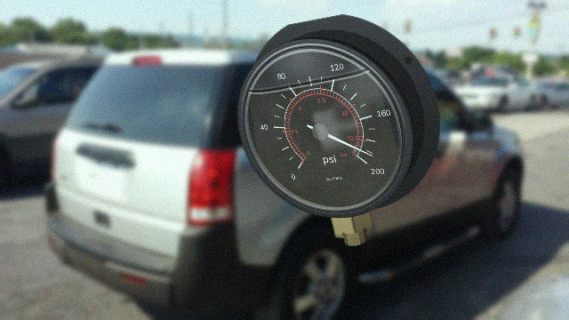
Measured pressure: 190 psi
